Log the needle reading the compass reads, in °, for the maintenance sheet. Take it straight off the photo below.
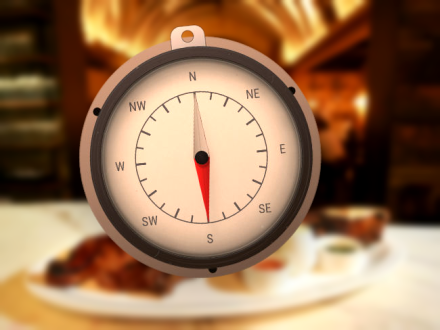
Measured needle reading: 180 °
